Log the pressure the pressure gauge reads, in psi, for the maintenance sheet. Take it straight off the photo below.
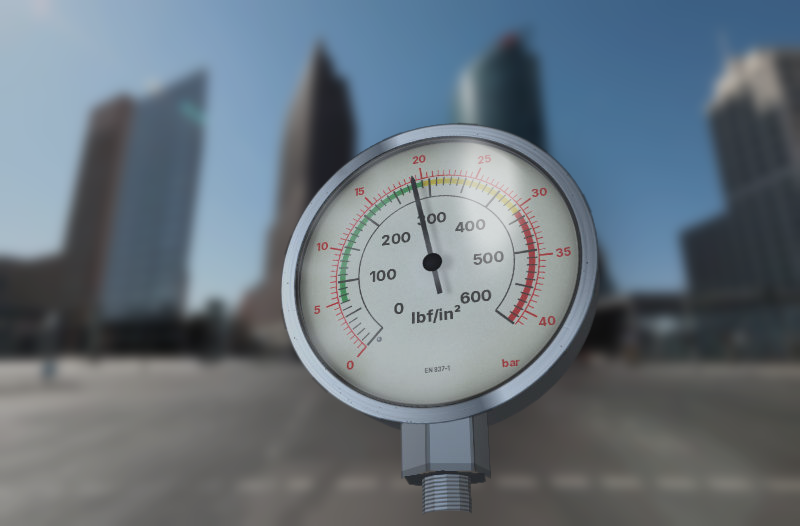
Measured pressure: 280 psi
